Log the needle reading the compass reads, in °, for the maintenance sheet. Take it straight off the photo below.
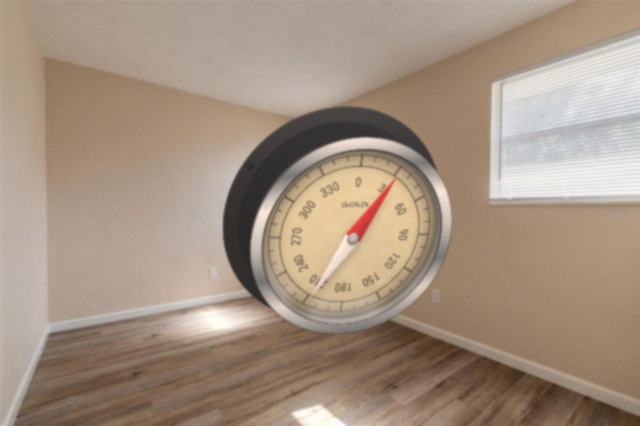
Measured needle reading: 30 °
